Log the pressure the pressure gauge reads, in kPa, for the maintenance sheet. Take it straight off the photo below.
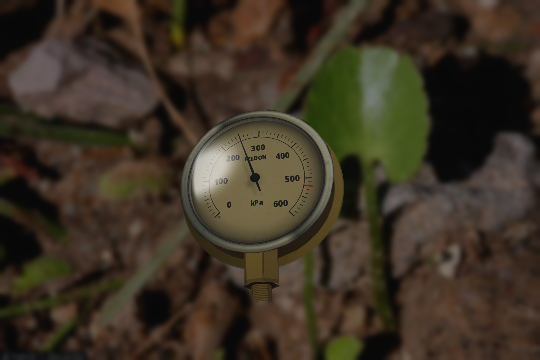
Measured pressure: 250 kPa
